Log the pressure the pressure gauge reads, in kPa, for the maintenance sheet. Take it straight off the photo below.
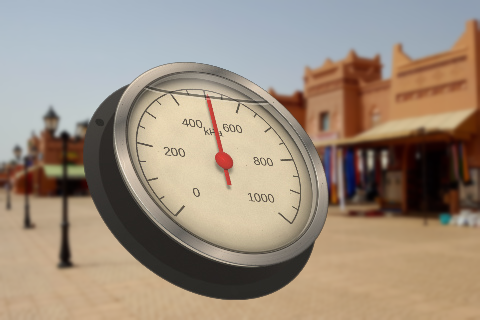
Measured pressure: 500 kPa
